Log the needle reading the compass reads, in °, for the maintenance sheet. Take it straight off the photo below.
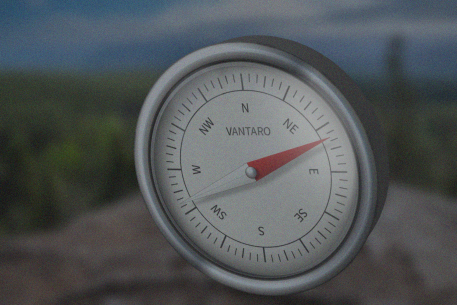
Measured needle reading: 67.5 °
